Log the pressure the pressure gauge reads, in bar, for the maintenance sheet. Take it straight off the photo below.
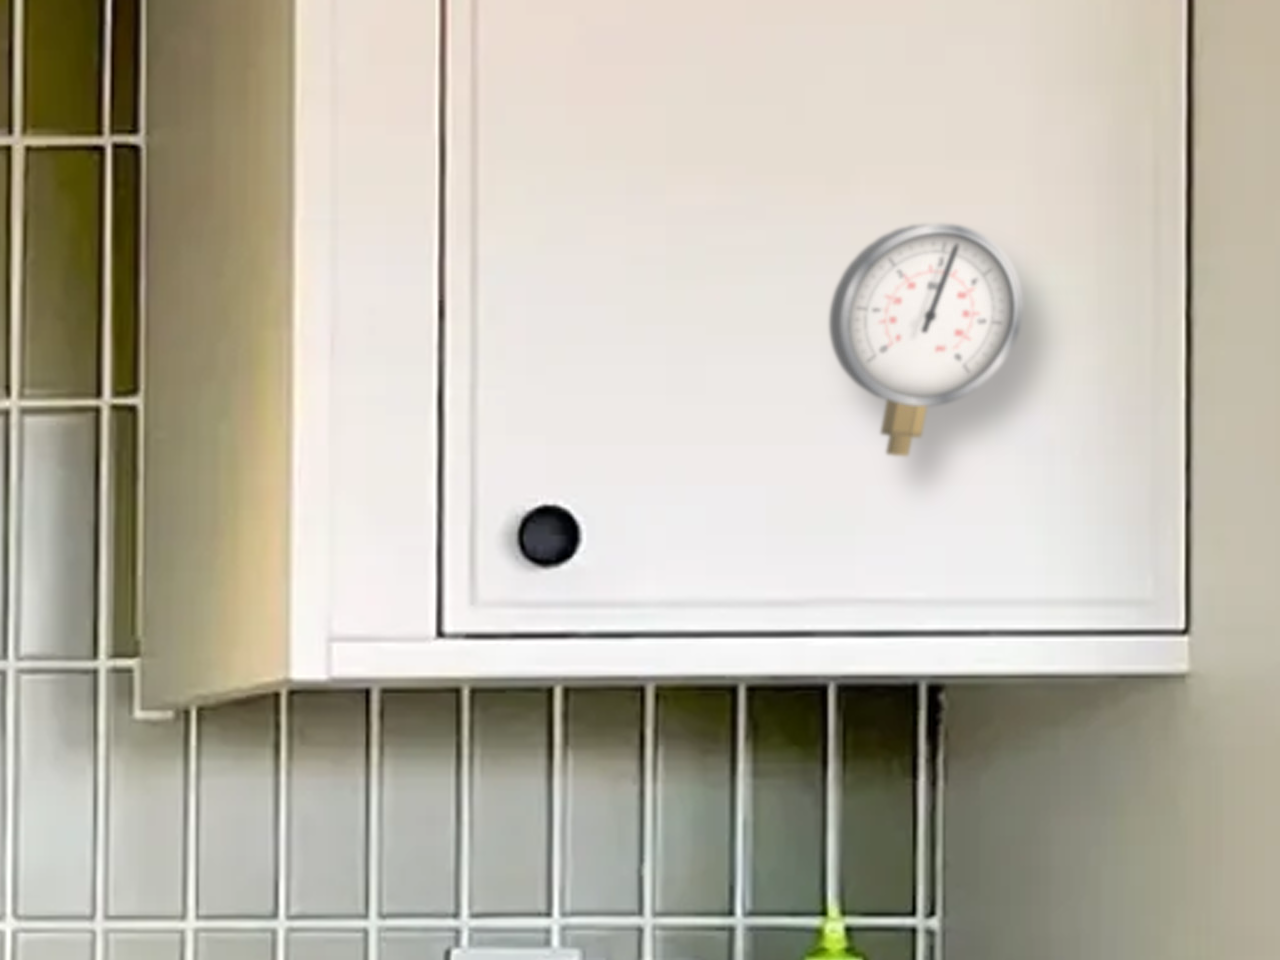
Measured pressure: 3.2 bar
